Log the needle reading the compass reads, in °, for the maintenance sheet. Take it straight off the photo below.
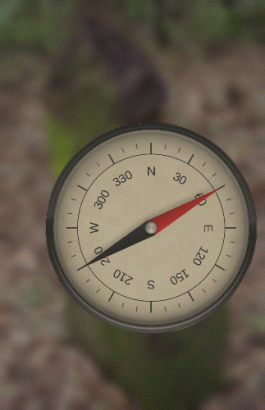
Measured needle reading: 60 °
